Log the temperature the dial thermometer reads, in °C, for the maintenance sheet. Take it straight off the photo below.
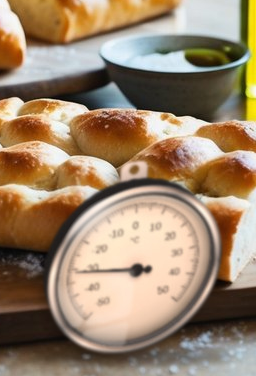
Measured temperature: -30 °C
